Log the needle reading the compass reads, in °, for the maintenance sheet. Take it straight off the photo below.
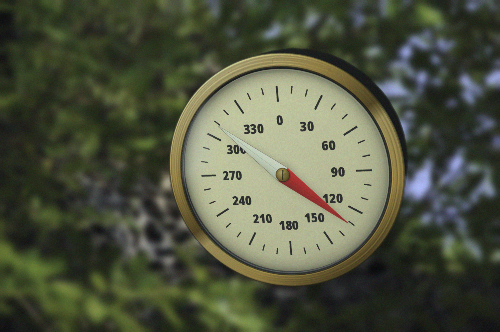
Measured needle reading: 130 °
